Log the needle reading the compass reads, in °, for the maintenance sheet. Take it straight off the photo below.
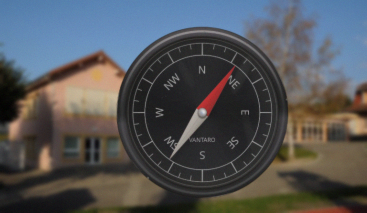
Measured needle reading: 35 °
